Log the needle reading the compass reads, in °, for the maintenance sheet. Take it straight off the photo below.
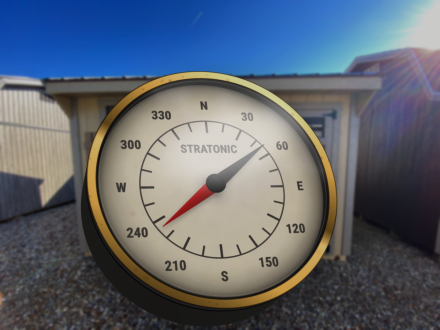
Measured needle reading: 232.5 °
